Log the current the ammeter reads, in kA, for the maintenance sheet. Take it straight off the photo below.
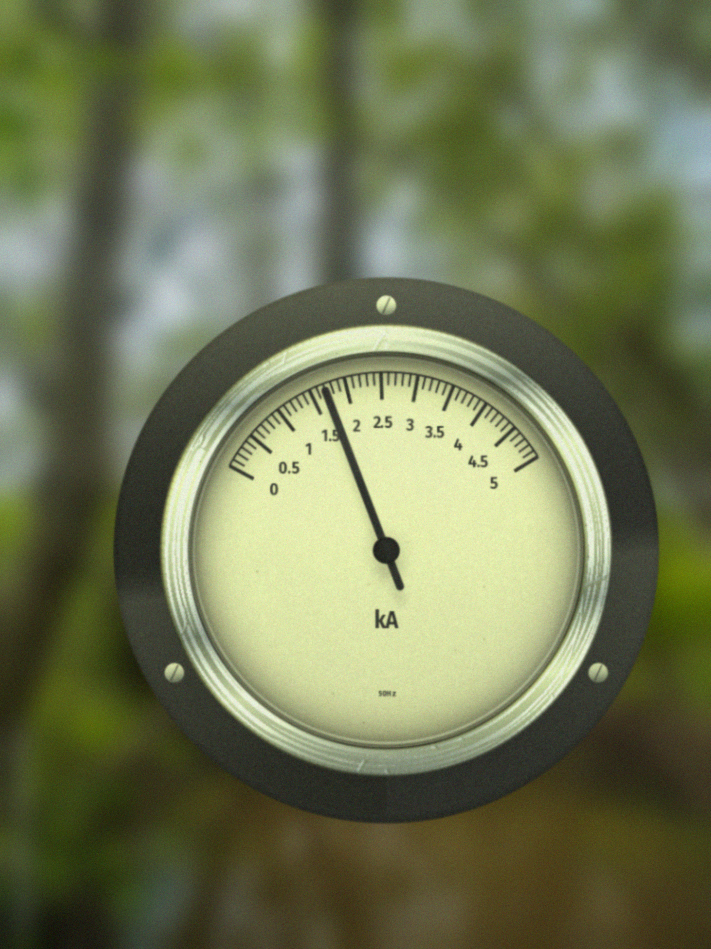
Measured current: 1.7 kA
